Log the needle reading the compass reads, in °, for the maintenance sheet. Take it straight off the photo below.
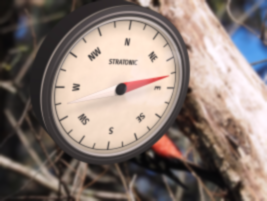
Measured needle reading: 75 °
